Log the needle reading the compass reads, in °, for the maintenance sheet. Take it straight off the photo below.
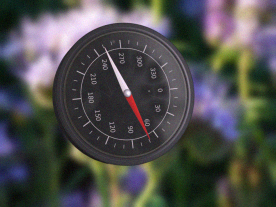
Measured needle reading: 70 °
